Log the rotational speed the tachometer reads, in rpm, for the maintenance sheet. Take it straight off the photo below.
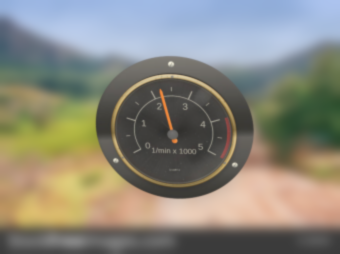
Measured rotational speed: 2250 rpm
